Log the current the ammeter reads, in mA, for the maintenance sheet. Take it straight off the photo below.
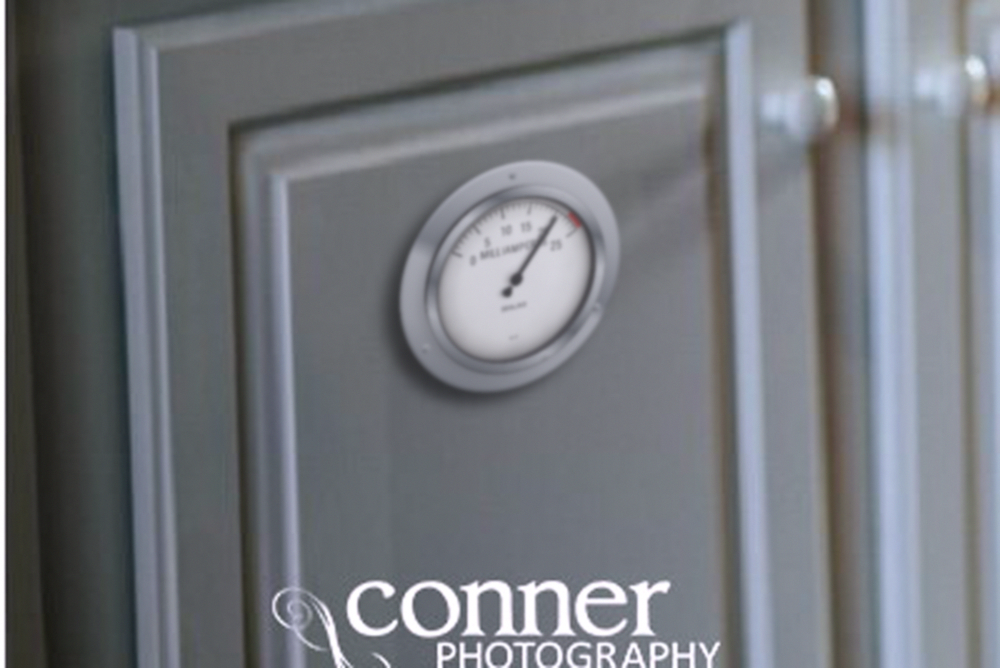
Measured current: 20 mA
